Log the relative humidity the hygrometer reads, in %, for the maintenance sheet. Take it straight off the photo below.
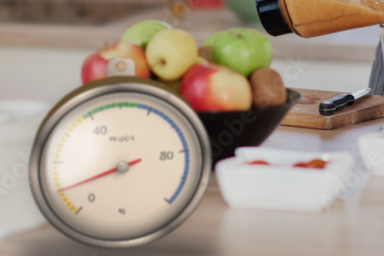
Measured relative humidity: 10 %
